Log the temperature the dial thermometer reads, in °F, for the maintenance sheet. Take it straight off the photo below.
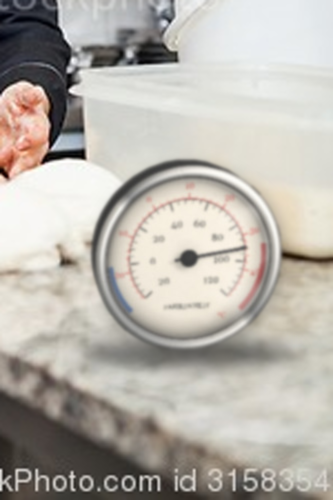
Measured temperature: 92 °F
